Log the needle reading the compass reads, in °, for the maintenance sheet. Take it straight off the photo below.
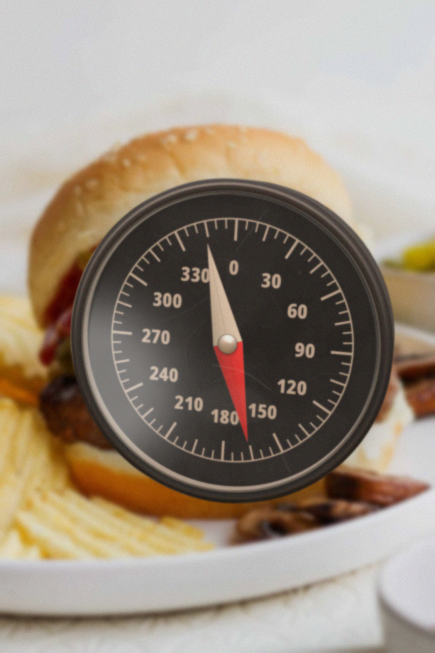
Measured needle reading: 165 °
